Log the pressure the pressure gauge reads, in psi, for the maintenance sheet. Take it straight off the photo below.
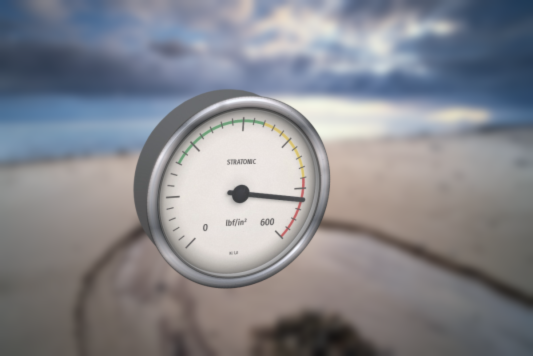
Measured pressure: 520 psi
